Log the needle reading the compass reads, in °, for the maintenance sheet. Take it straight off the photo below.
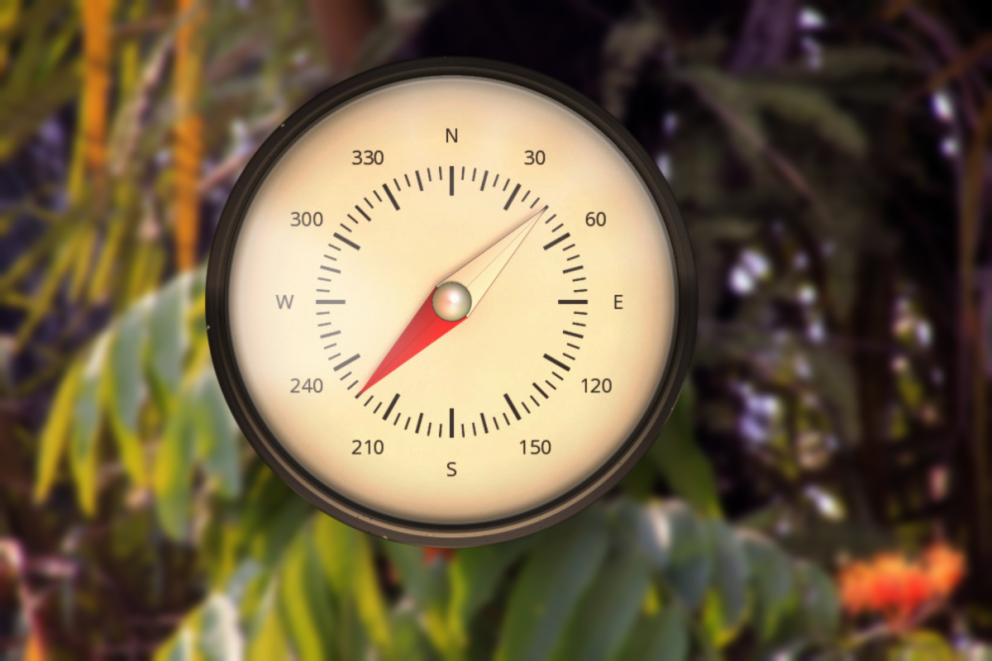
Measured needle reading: 225 °
